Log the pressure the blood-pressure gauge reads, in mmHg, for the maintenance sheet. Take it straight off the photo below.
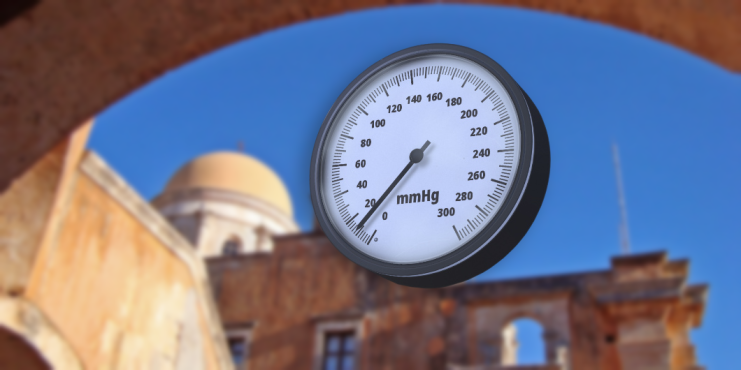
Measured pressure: 10 mmHg
